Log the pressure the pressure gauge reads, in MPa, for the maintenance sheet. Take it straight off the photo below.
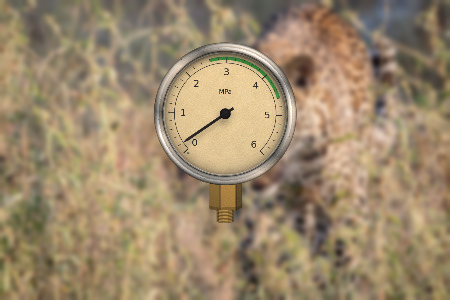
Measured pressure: 0.2 MPa
